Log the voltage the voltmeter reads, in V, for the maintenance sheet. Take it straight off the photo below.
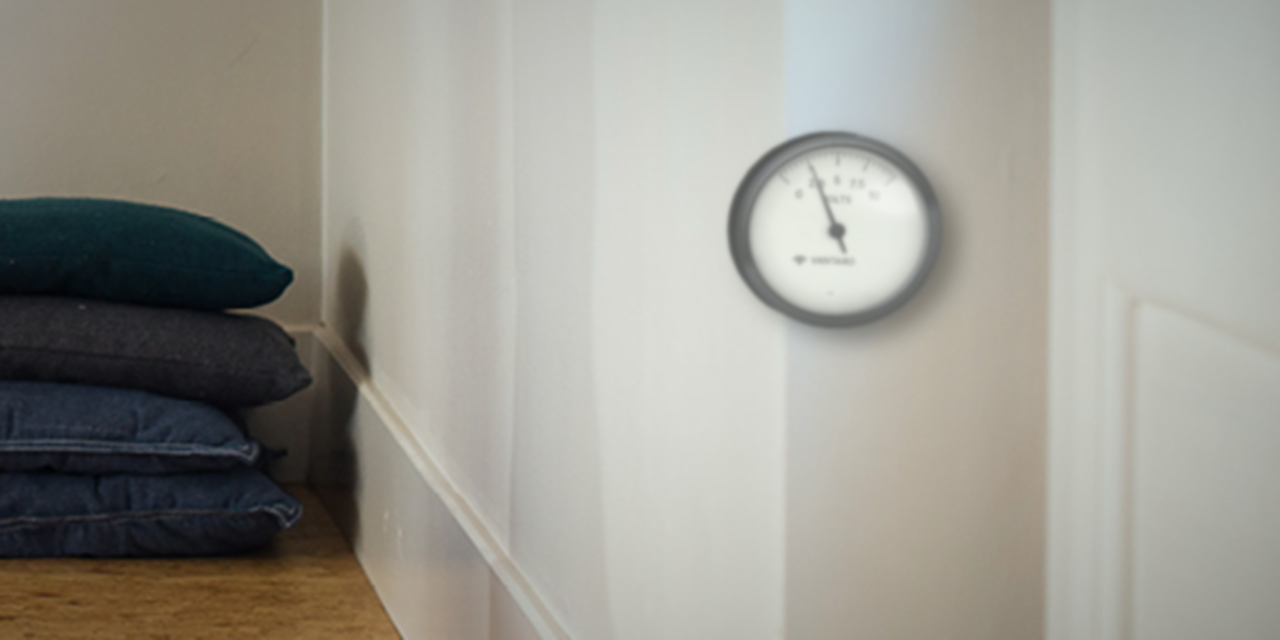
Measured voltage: 2.5 V
